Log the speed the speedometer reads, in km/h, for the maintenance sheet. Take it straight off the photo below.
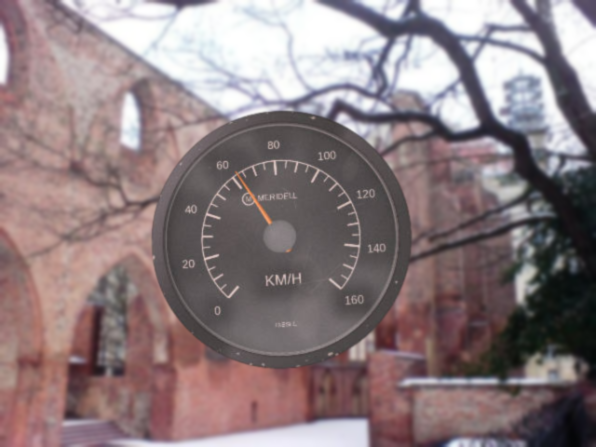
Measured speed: 62.5 km/h
